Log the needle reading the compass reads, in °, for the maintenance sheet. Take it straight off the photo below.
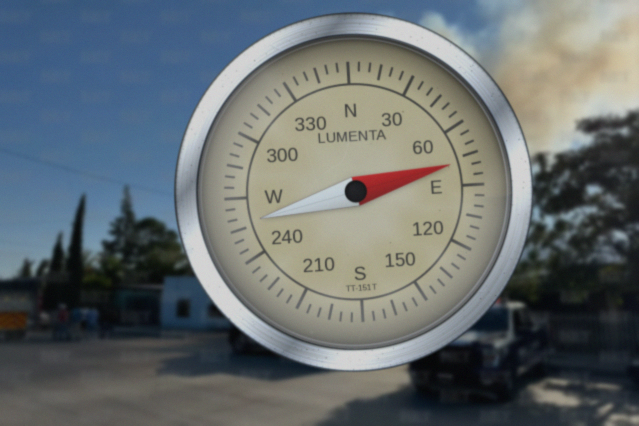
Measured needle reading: 77.5 °
